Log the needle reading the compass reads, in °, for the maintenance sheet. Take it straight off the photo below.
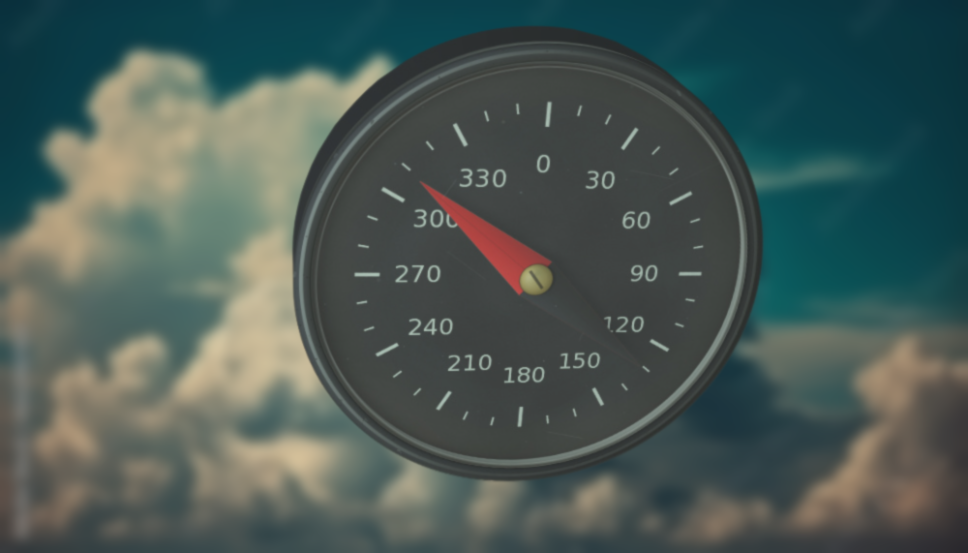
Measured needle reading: 310 °
